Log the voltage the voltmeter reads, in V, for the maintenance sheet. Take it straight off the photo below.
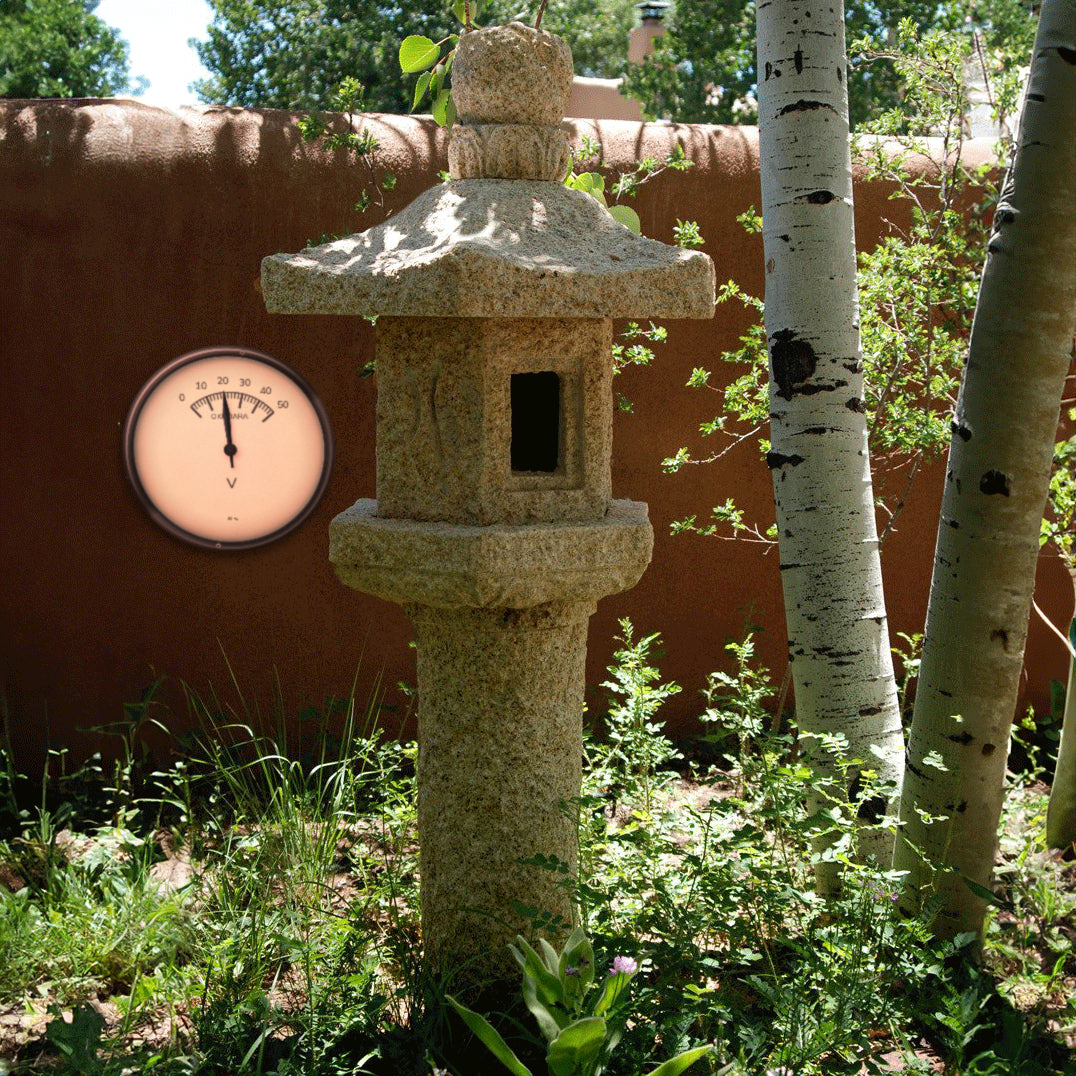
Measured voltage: 20 V
